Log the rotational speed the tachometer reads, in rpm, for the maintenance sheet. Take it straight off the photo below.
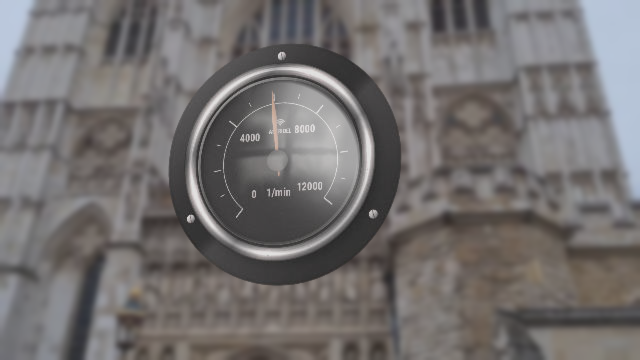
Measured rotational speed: 6000 rpm
